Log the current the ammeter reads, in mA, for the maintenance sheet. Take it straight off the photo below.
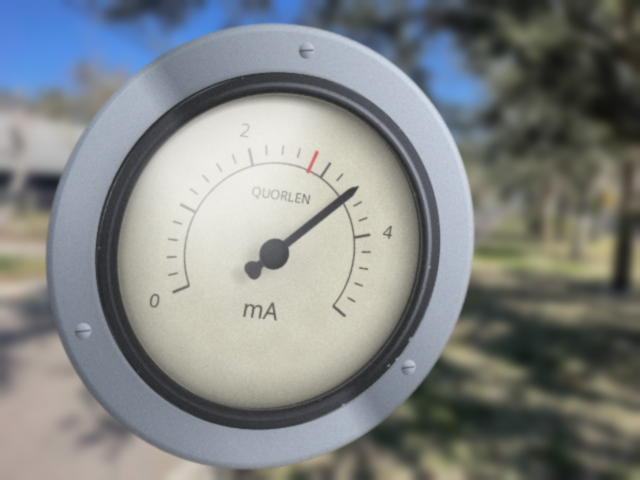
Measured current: 3.4 mA
